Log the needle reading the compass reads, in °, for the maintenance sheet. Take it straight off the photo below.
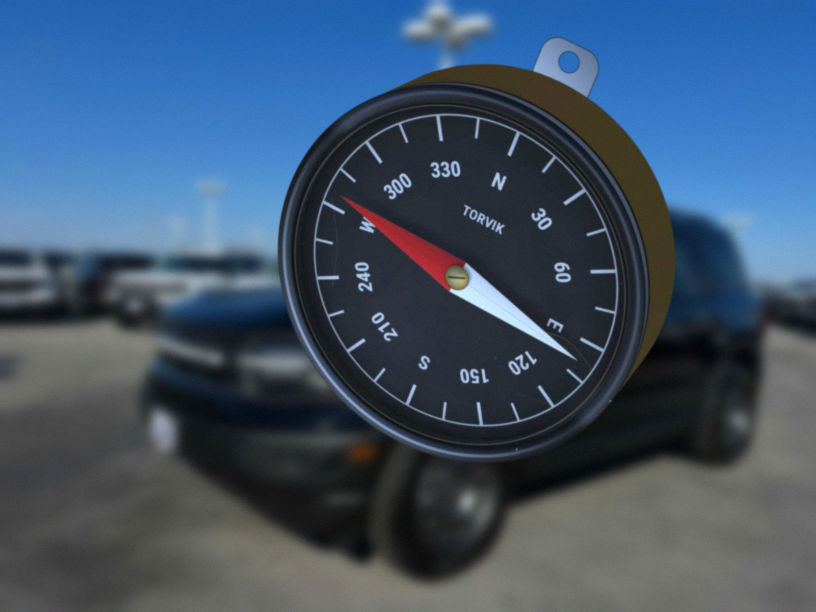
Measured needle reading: 277.5 °
